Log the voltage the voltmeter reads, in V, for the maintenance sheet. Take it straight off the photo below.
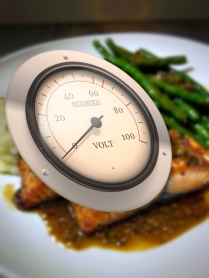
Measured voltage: 0 V
